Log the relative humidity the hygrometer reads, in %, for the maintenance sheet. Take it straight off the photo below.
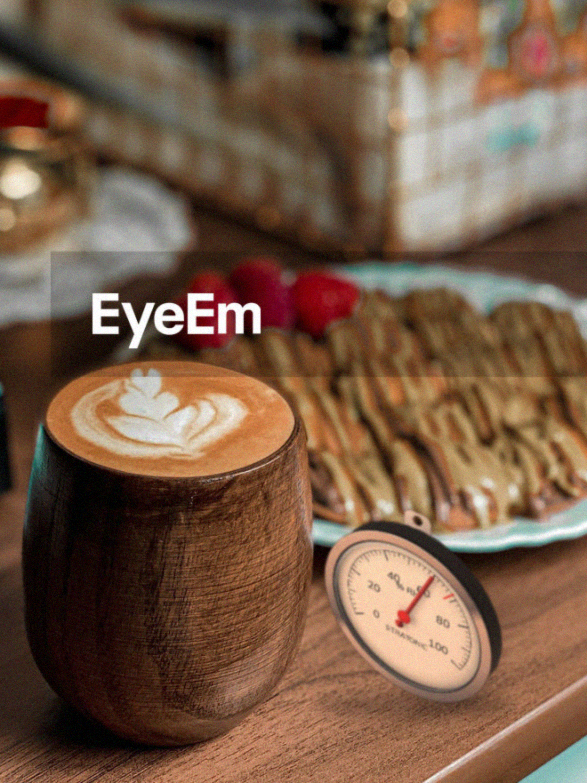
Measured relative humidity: 60 %
